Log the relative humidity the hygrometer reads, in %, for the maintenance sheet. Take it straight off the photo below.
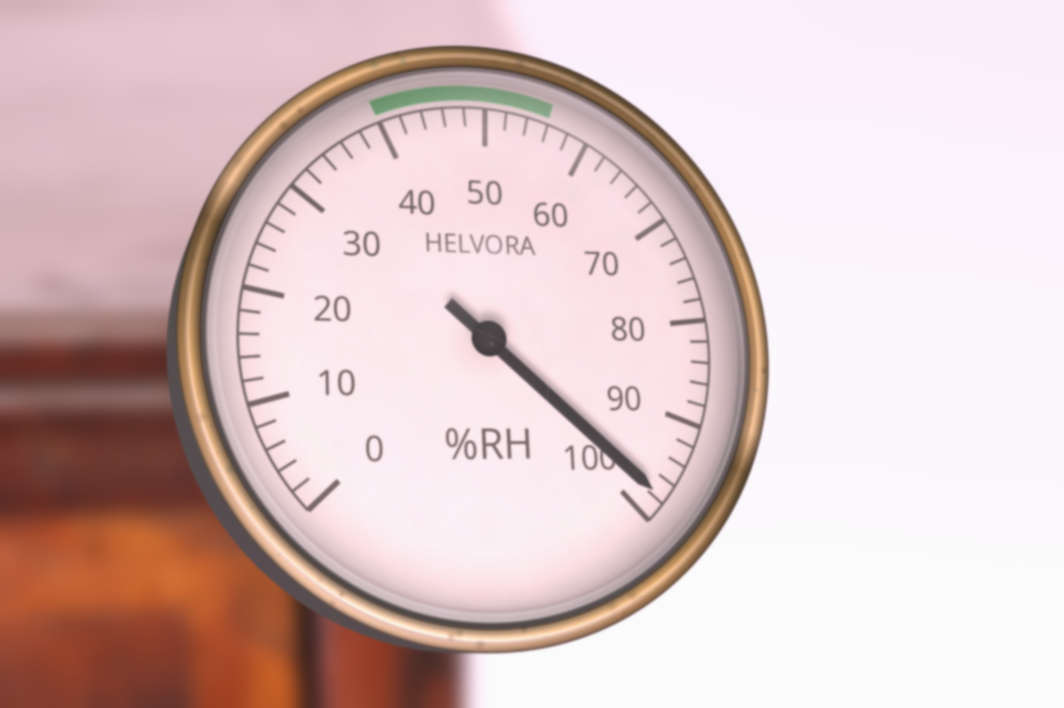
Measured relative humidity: 98 %
